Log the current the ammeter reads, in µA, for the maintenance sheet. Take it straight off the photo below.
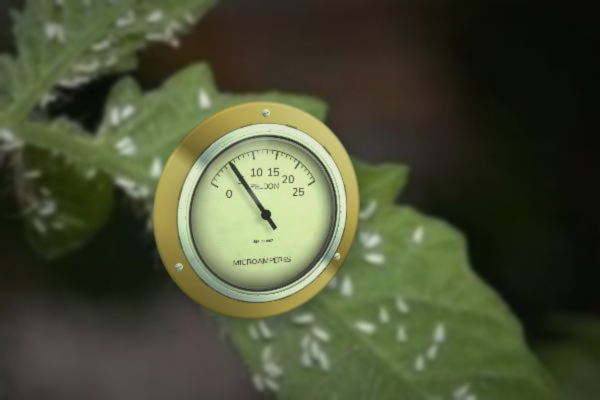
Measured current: 5 µA
